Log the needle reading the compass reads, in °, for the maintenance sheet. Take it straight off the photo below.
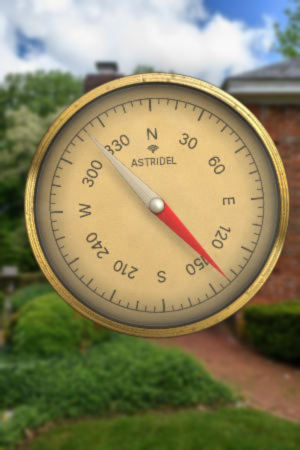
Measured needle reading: 140 °
